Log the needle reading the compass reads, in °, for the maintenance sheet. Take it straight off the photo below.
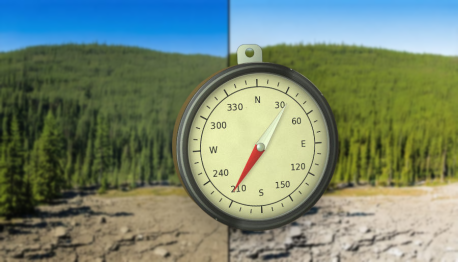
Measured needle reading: 215 °
